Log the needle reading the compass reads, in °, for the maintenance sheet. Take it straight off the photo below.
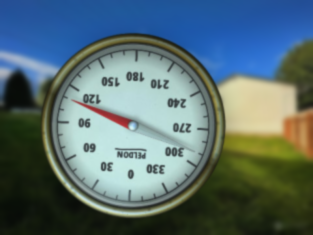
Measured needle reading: 110 °
